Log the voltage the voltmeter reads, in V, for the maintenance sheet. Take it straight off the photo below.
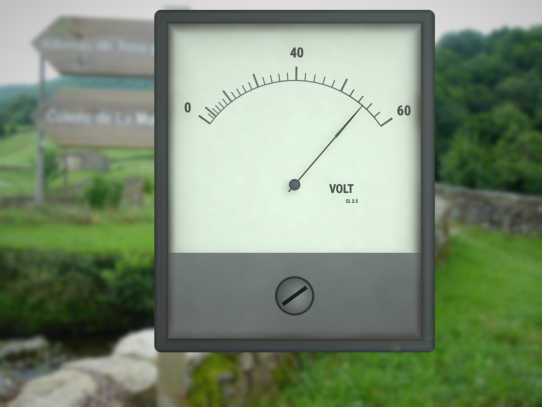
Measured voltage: 55 V
